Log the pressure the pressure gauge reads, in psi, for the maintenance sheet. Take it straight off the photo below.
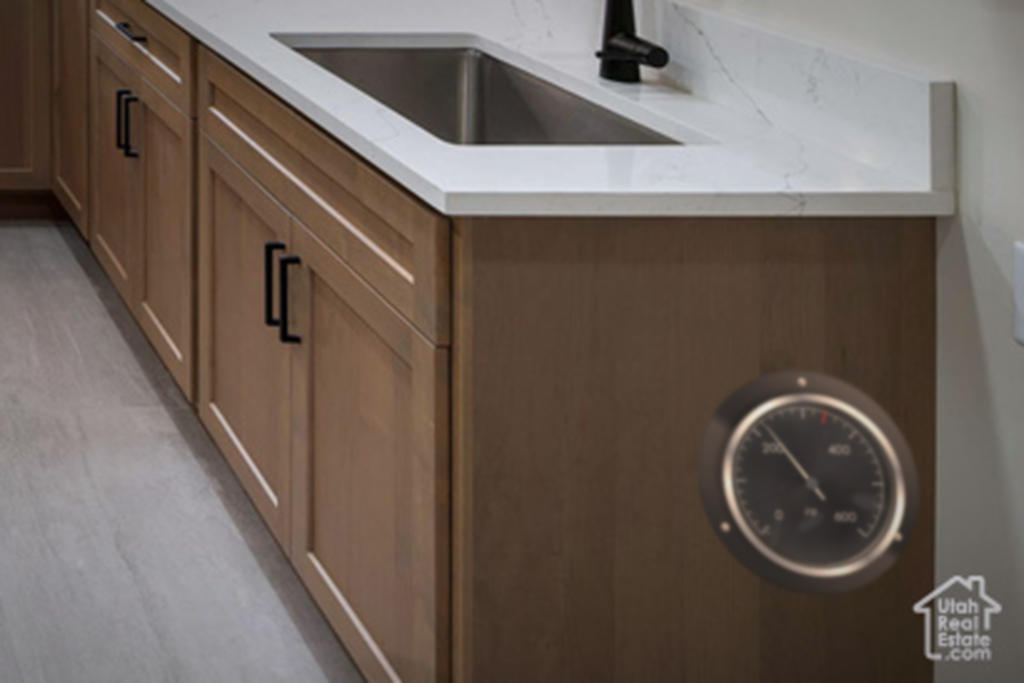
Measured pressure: 220 psi
